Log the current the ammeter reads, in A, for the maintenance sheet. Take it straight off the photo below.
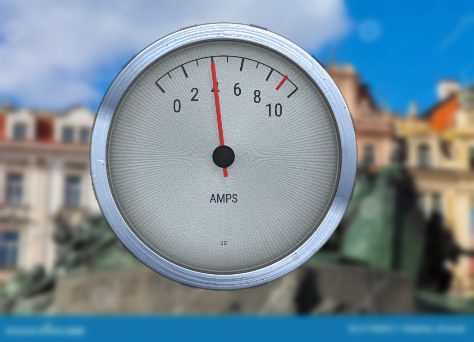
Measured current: 4 A
